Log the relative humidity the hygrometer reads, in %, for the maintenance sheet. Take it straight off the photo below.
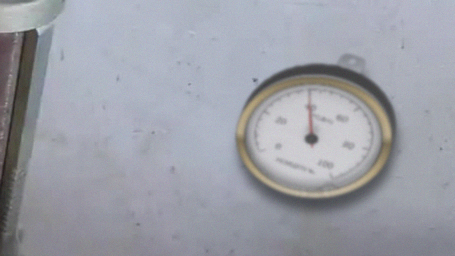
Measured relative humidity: 40 %
